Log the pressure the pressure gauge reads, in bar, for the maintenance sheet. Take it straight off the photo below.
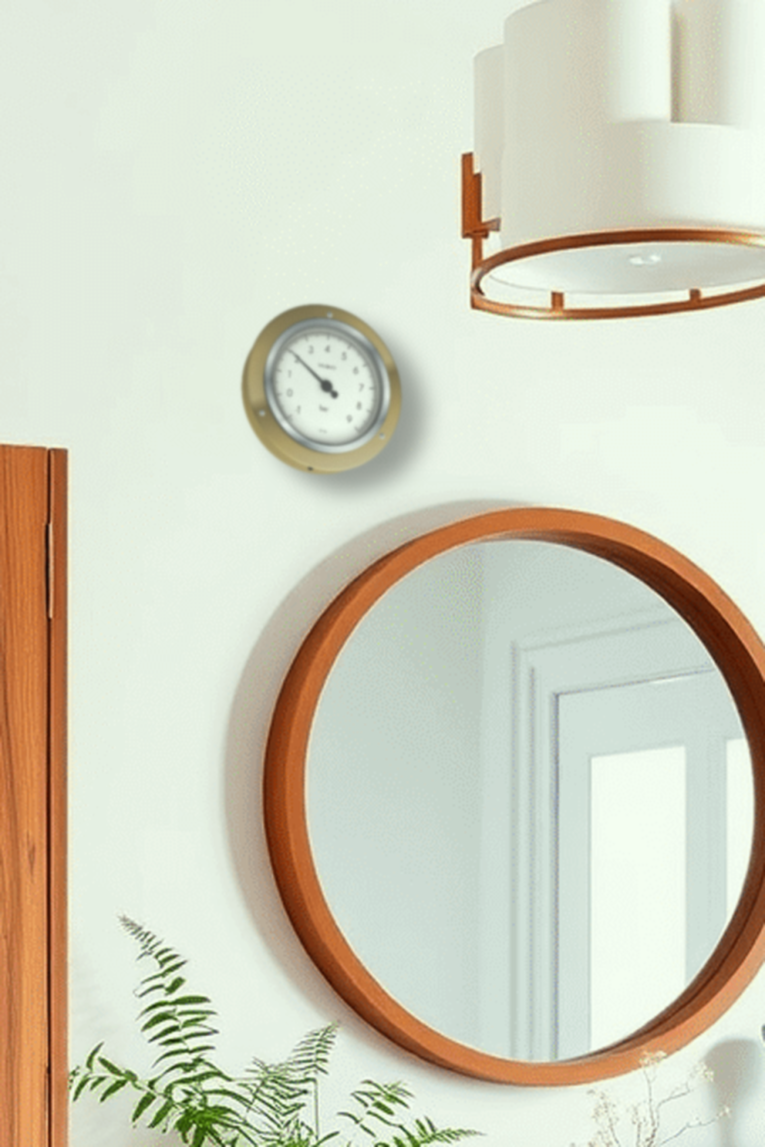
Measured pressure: 2 bar
